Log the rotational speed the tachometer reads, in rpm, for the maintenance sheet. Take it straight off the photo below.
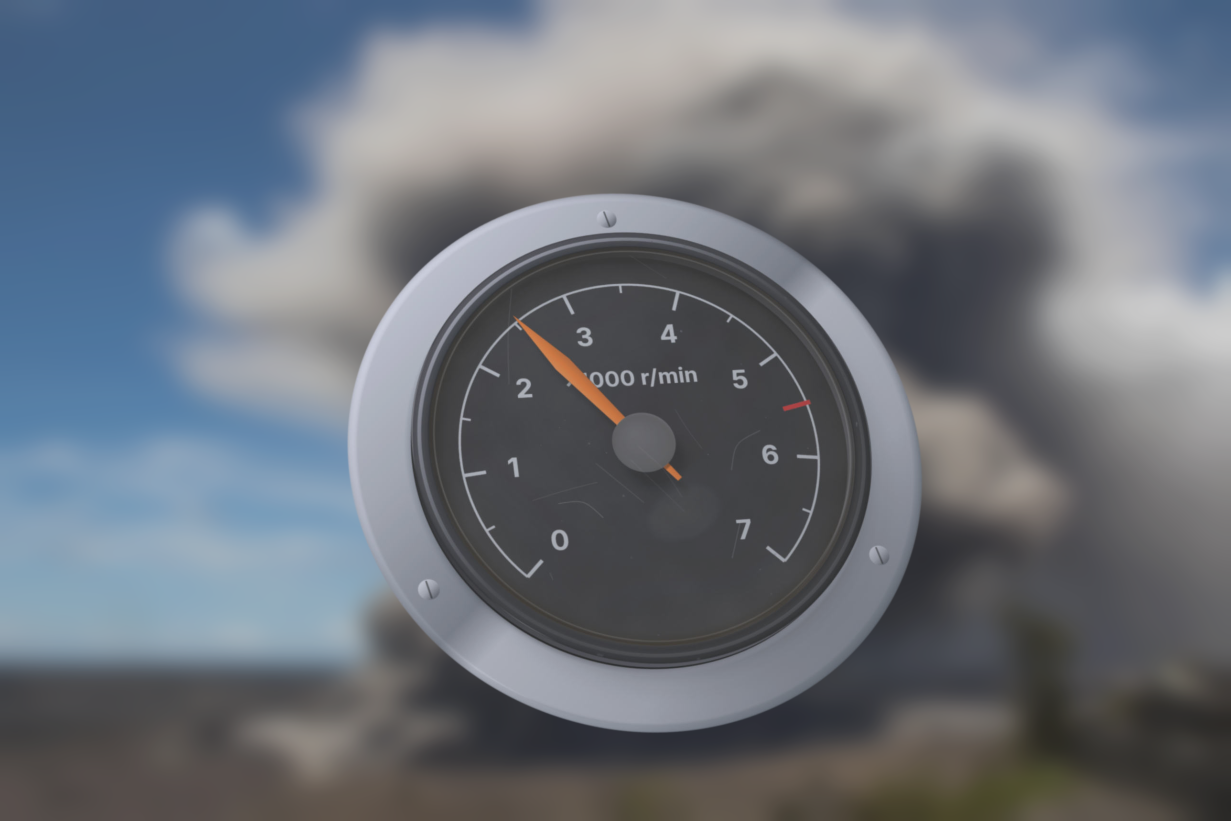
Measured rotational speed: 2500 rpm
